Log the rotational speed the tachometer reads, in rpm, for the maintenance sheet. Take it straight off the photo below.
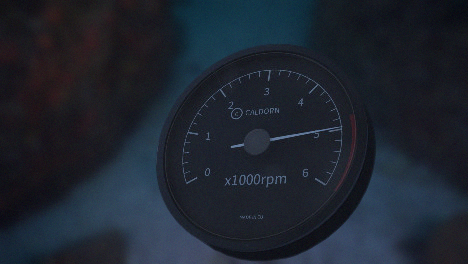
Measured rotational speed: 5000 rpm
